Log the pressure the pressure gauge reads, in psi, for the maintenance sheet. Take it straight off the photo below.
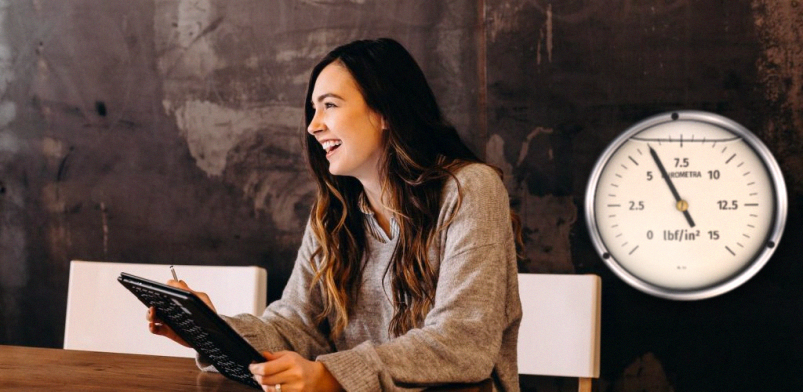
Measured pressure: 6 psi
